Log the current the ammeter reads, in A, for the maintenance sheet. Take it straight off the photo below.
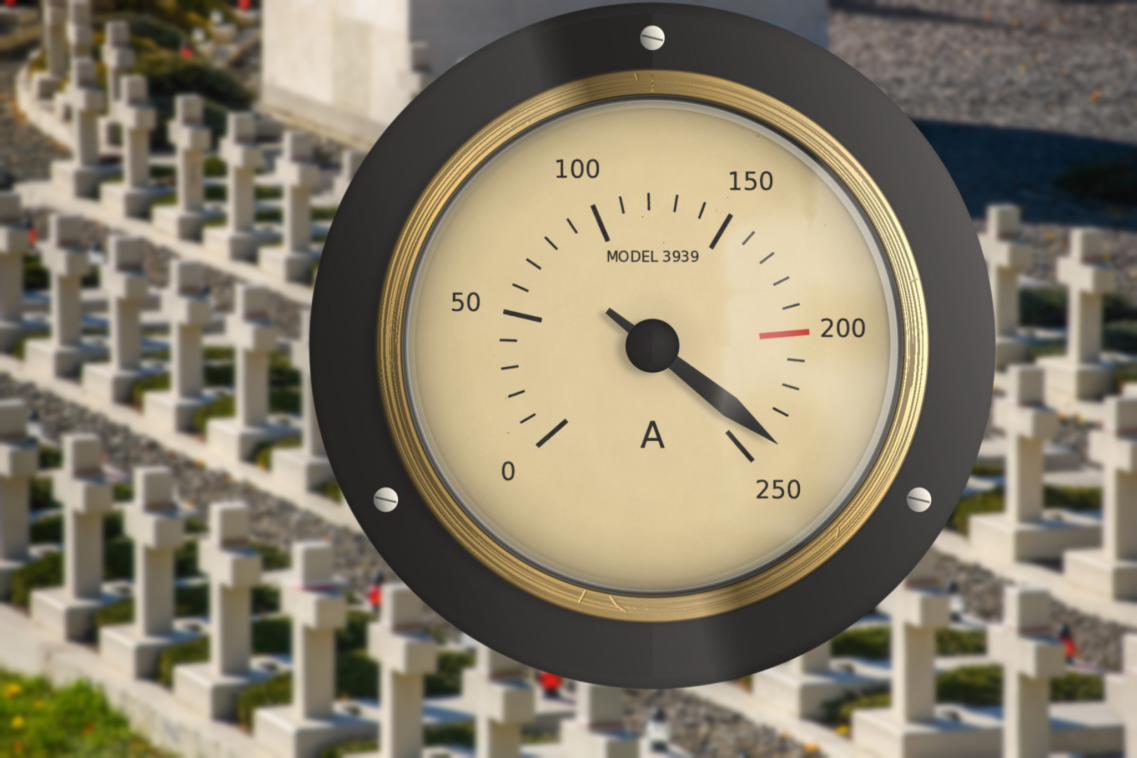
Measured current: 240 A
